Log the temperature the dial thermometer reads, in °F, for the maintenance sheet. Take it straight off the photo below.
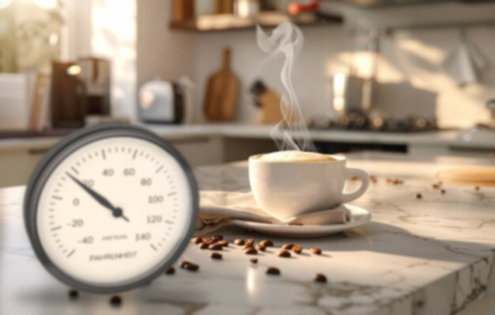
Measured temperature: 16 °F
